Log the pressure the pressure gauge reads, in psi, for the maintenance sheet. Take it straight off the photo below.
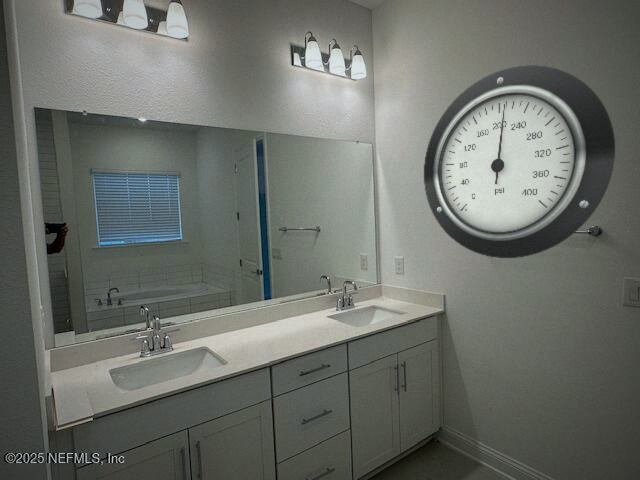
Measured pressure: 210 psi
